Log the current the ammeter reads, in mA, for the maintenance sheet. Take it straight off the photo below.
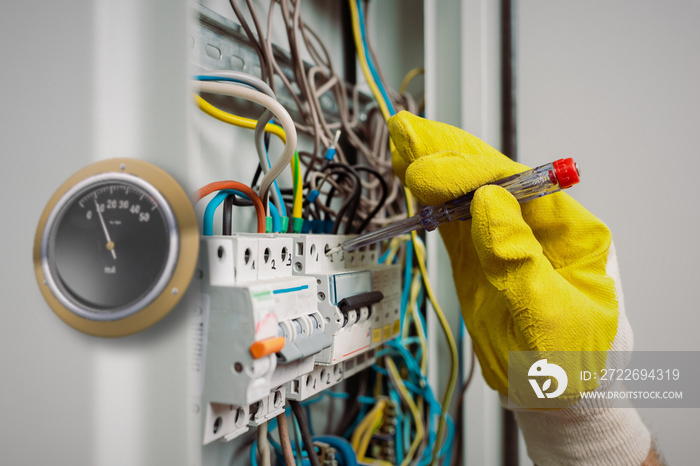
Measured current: 10 mA
